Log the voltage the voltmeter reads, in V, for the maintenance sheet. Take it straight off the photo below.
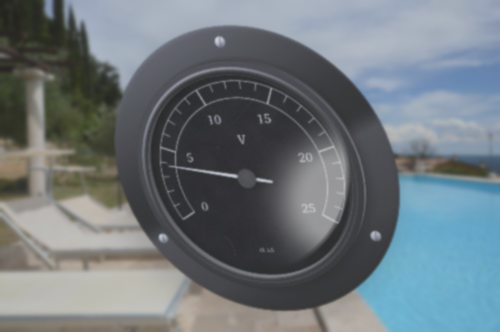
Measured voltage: 4 V
